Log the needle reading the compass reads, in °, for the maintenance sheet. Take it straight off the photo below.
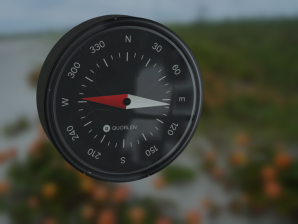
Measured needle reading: 275 °
